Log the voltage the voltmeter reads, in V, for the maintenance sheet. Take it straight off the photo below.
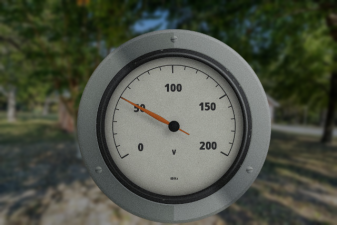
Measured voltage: 50 V
